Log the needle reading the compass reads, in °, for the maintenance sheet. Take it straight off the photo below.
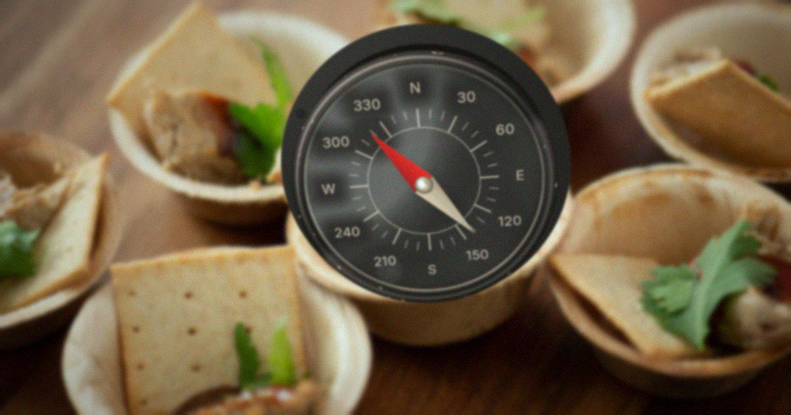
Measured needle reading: 320 °
